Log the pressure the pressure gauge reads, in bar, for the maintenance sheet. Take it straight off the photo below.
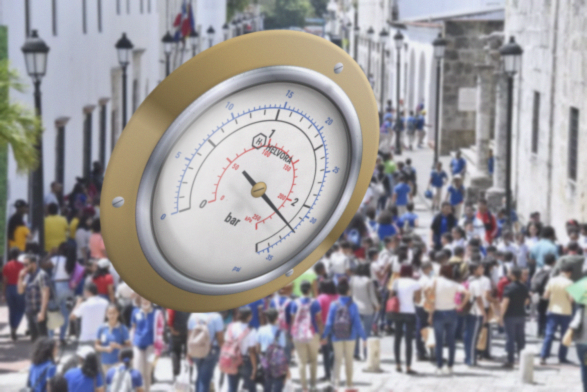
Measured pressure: 2.2 bar
